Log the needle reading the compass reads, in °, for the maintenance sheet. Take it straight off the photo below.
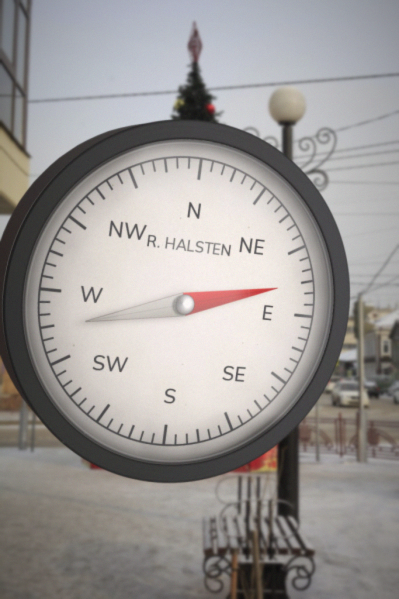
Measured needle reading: 75 °
